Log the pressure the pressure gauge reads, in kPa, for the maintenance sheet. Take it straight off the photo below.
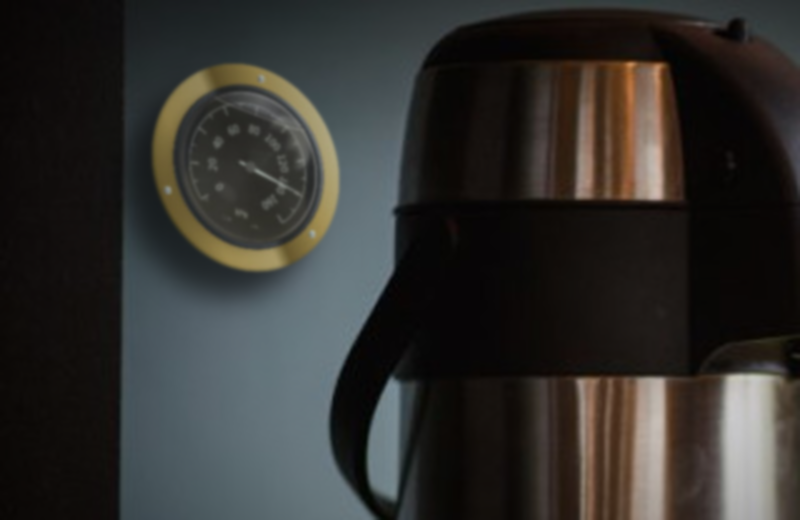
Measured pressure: 140 kPa
